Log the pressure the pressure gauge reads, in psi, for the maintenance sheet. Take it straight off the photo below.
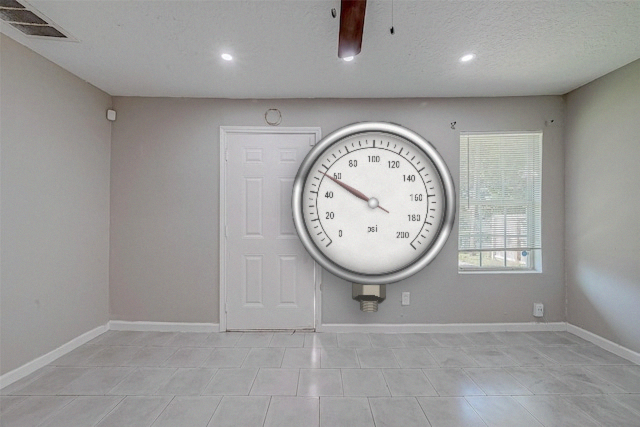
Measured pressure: 55 psi
